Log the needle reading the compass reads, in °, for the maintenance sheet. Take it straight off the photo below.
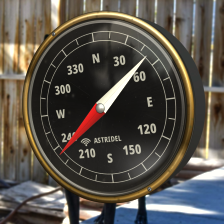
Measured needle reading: 232.5 °
